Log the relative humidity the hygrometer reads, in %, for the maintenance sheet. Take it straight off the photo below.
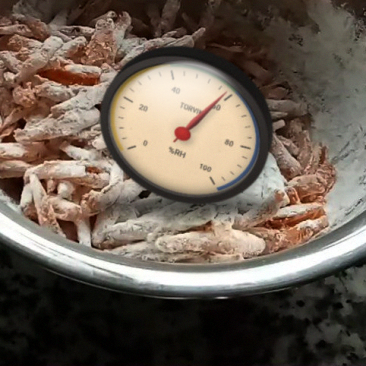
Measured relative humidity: 58 %
